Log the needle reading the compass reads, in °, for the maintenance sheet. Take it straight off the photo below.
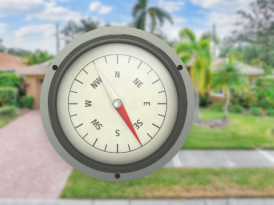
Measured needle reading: 150 °
